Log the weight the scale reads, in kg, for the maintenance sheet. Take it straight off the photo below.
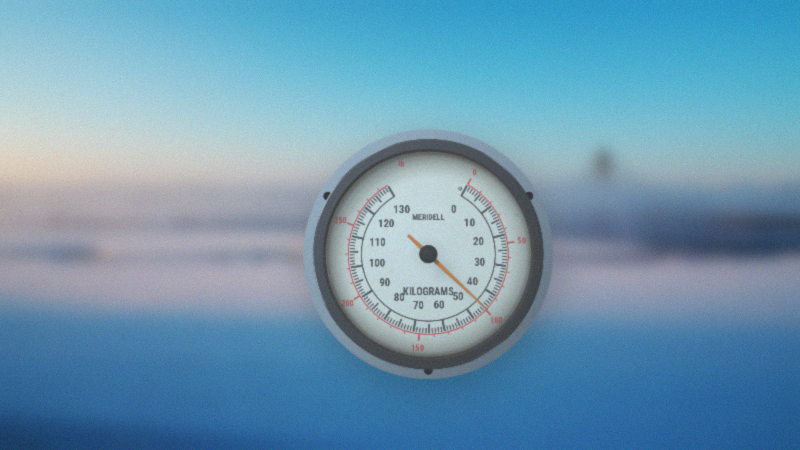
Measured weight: 45 kg
